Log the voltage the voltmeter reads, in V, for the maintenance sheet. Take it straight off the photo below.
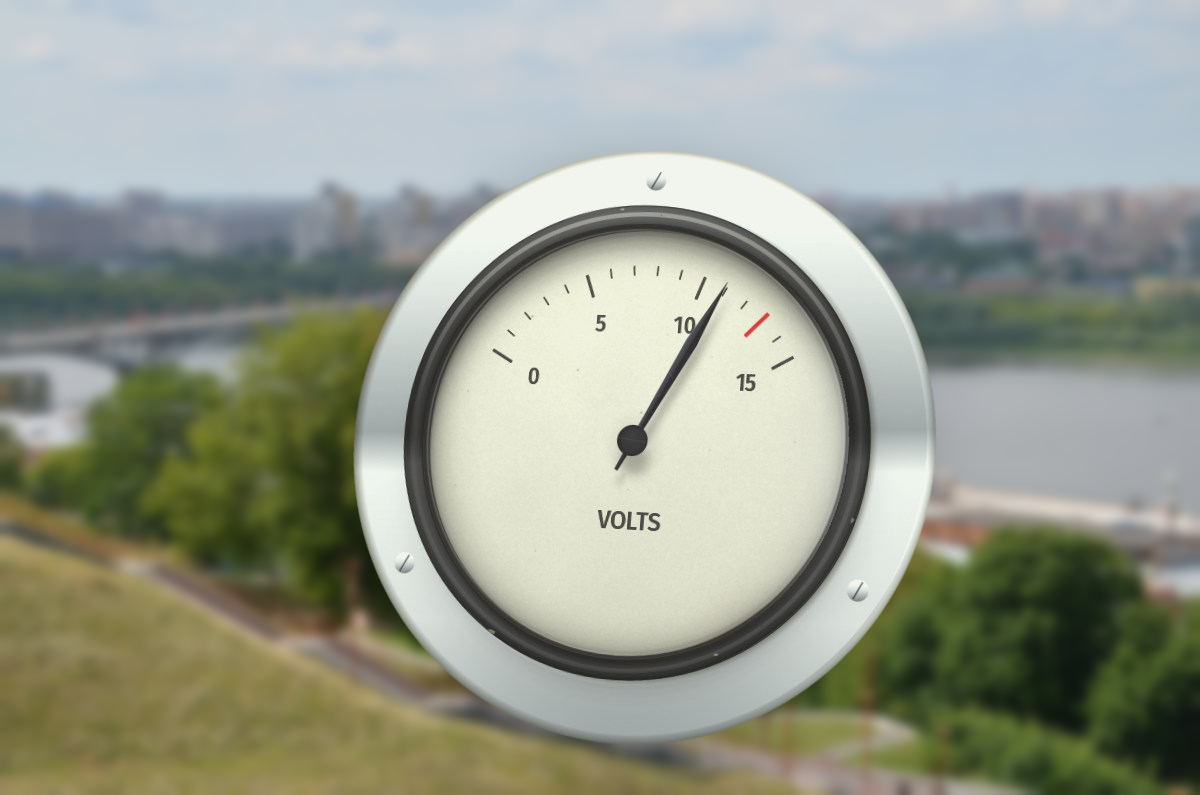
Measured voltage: 11 V
